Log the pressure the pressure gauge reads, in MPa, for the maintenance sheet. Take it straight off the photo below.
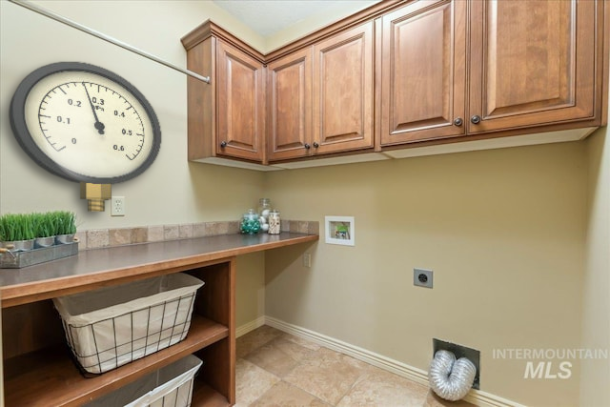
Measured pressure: 0.26 MPa
